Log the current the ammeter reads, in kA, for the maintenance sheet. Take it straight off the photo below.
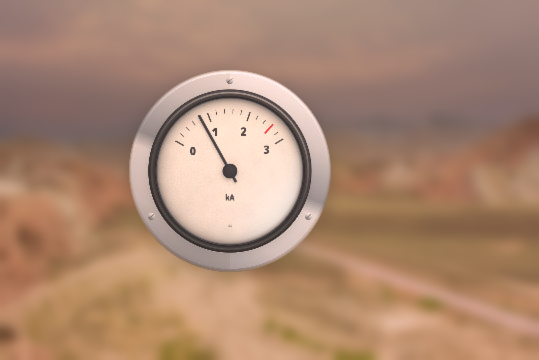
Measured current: 0.8 kA
